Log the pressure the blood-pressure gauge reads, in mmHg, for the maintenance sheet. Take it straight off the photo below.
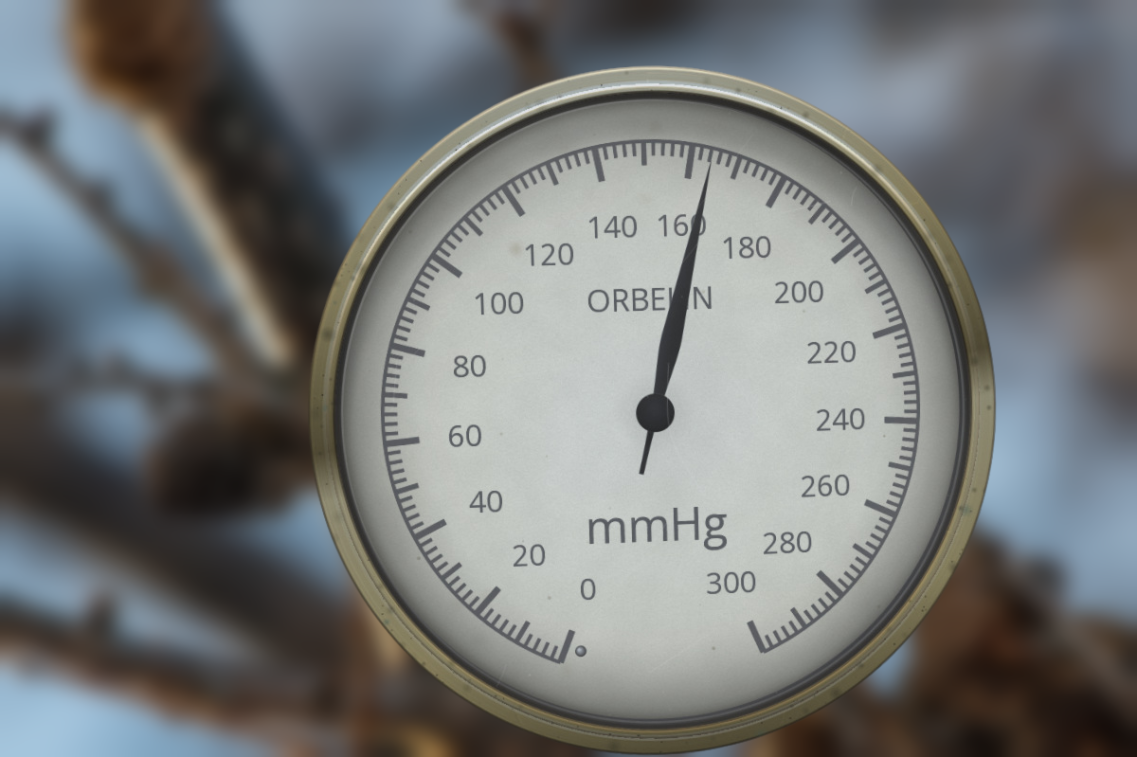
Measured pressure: 164 mmHg
